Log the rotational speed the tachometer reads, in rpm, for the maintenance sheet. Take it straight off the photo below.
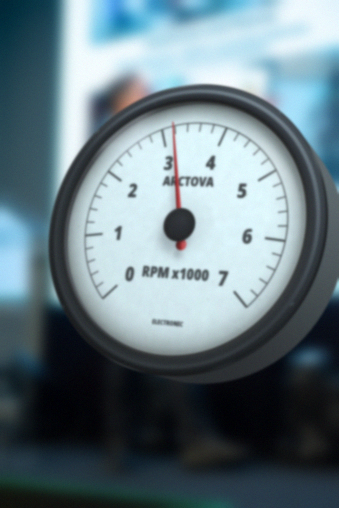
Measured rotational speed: 3200 rpm
